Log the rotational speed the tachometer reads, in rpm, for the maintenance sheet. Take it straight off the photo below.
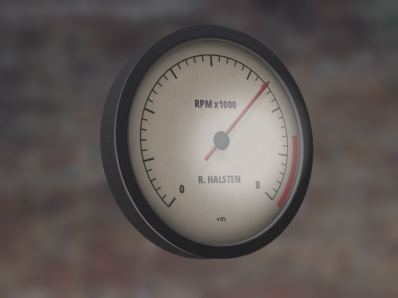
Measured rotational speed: 5400 rpm
